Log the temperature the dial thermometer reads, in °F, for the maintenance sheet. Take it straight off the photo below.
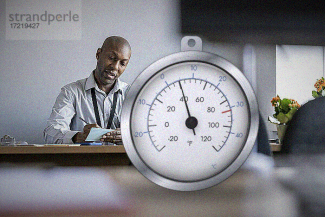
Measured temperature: 40 °F
